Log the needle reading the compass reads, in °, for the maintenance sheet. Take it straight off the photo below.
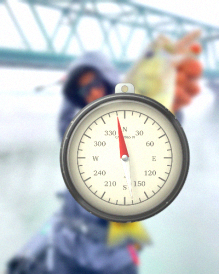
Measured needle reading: 350 °
